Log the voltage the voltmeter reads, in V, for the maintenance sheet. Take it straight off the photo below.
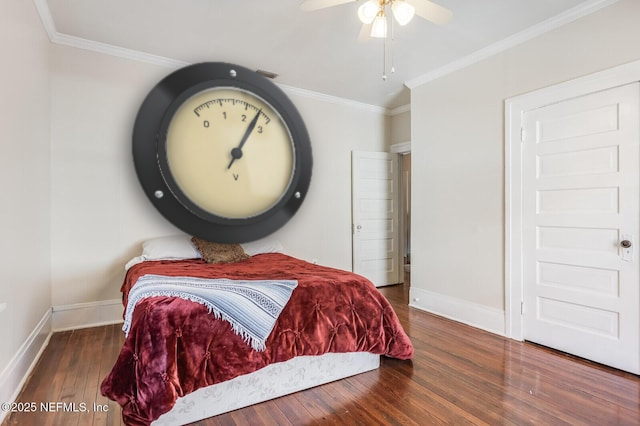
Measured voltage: 2.5 V
